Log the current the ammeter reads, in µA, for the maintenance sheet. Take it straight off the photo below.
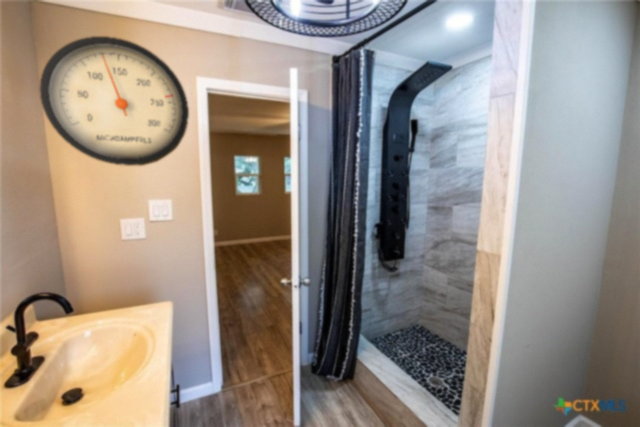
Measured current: 130 µA
